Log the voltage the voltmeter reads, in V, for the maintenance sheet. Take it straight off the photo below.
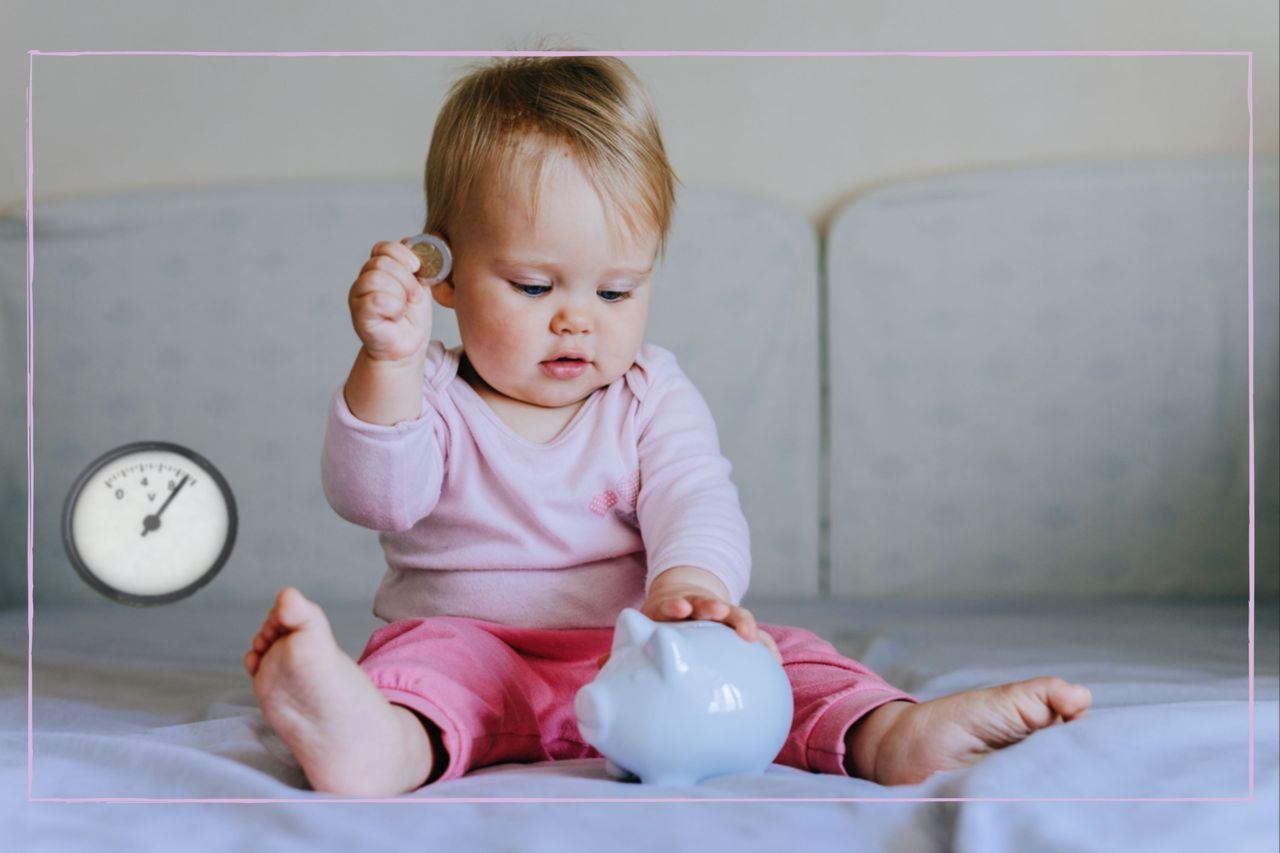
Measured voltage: 9 V
